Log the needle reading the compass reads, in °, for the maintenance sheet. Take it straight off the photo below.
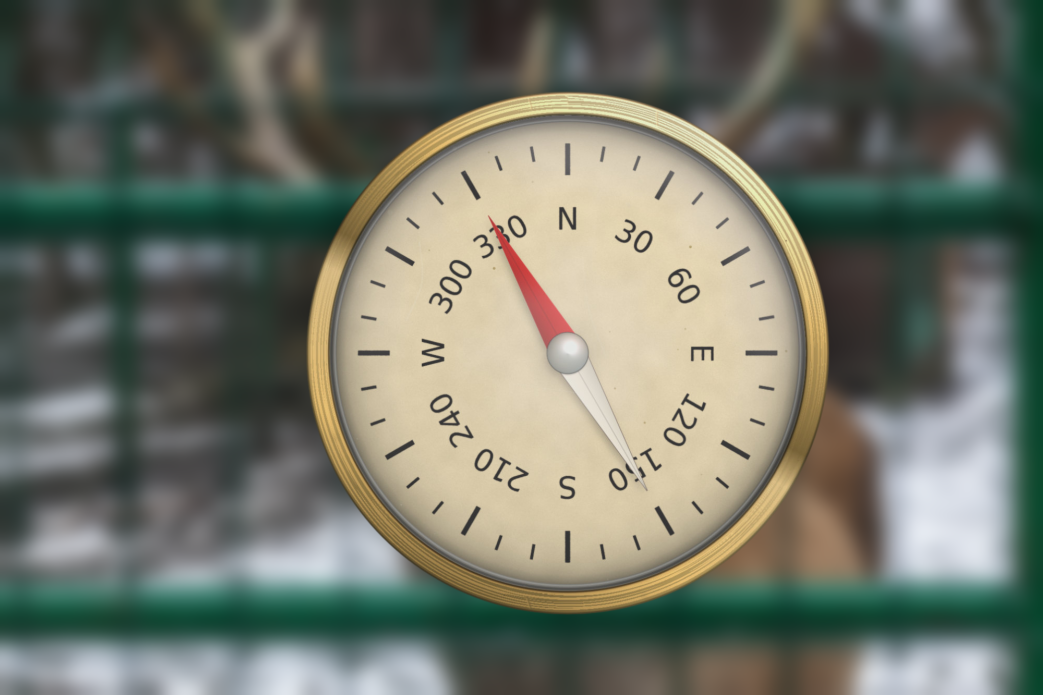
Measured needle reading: 330 °
